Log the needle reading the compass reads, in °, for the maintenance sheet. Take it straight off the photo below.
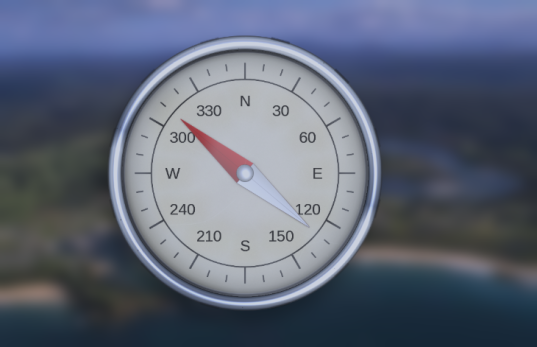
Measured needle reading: 310 °
